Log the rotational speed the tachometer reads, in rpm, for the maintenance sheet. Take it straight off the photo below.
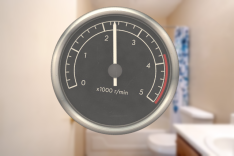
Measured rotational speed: 2300 rpm
